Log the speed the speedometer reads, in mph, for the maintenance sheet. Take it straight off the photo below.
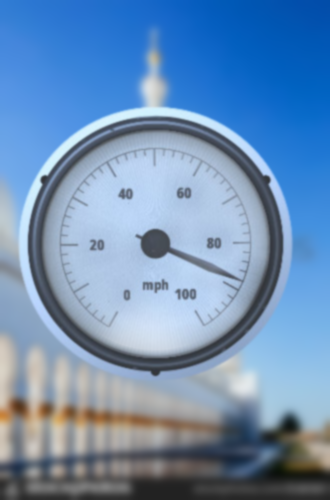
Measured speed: 88 mph
